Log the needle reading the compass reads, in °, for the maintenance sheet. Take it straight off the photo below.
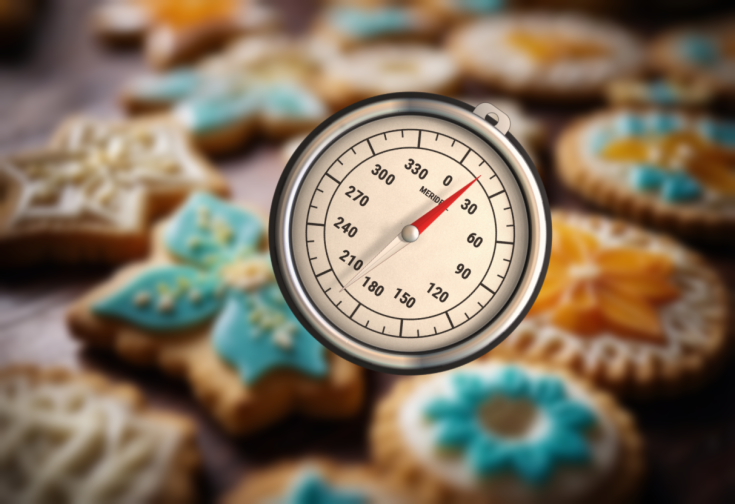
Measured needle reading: 15 °
